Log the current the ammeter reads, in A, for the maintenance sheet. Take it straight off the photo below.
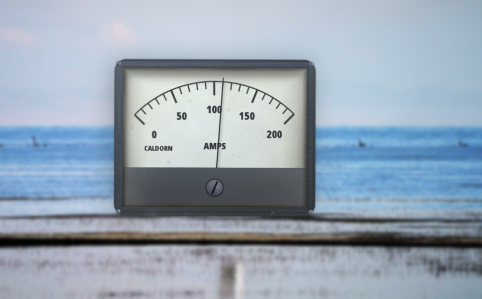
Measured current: 110 A
